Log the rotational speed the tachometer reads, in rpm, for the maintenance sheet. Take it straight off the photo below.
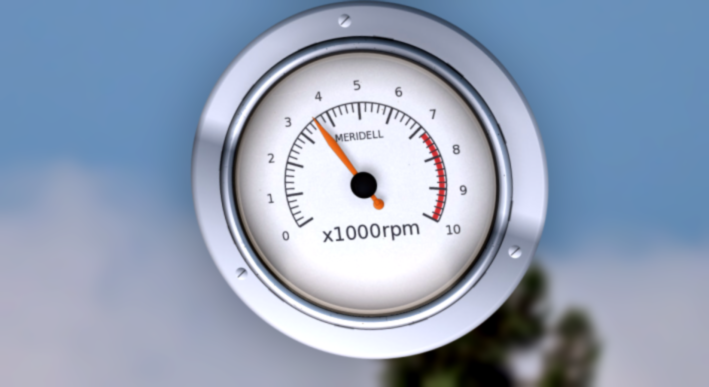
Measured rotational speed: 3600 rpm
